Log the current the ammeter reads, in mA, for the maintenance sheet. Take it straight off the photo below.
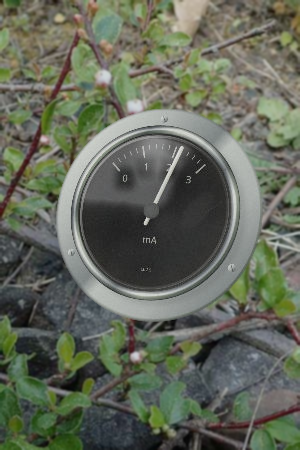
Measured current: 2.2 mA
